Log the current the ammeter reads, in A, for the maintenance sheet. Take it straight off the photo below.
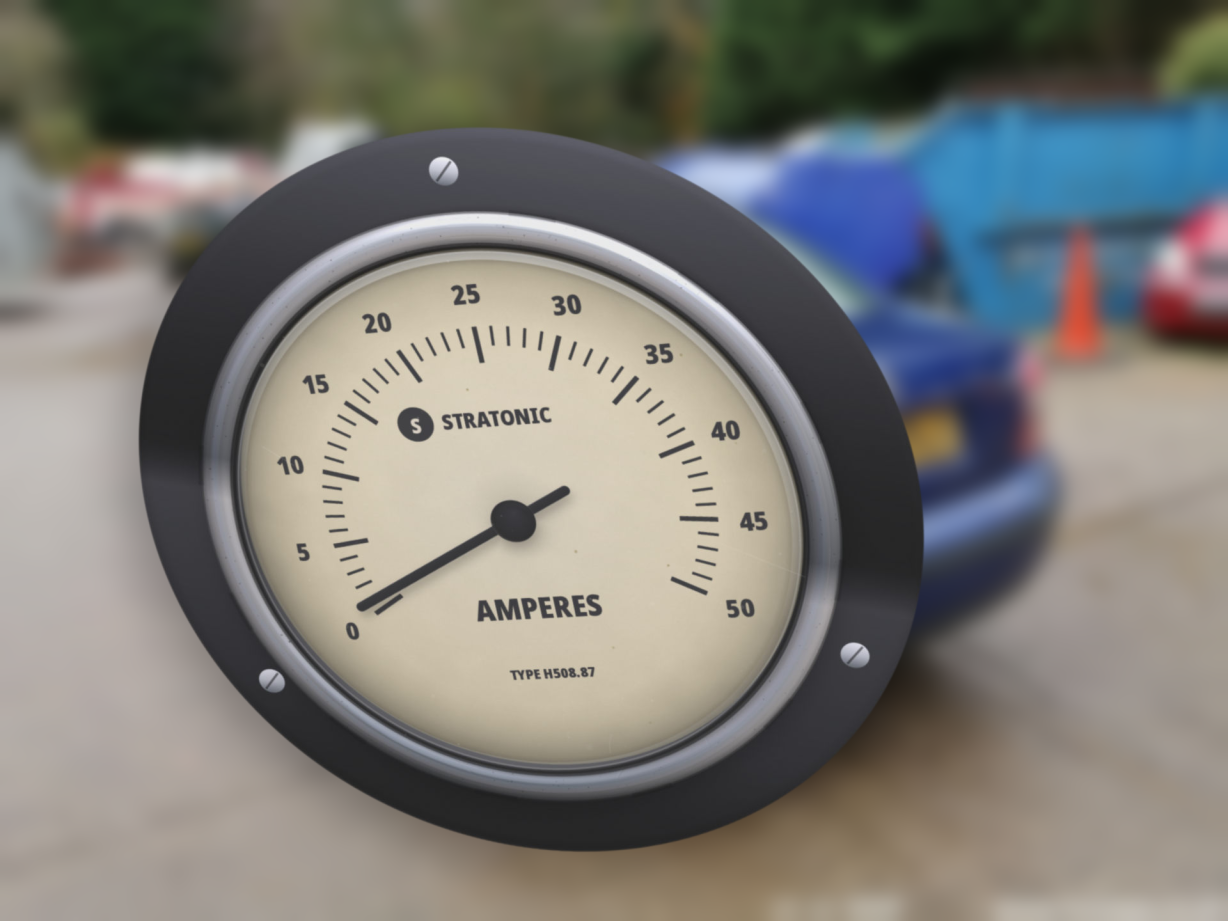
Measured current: 1 A
